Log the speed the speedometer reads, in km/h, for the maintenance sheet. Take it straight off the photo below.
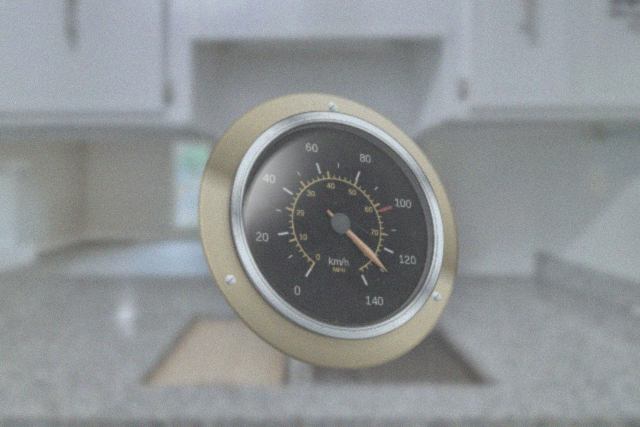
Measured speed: 130 km/h
